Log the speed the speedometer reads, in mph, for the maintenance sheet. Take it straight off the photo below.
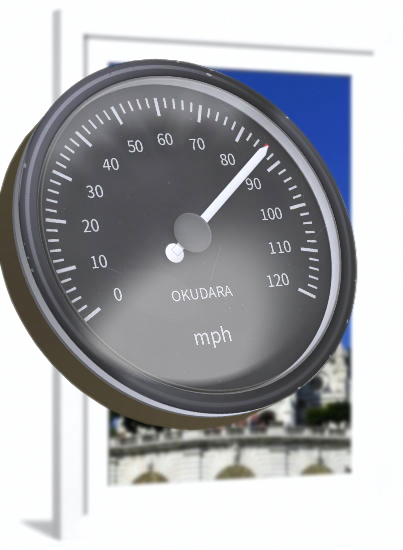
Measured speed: 86 mph
